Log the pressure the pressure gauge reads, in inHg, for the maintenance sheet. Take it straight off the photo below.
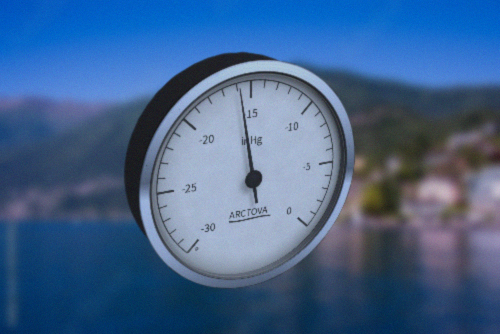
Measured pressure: -16 inHg
